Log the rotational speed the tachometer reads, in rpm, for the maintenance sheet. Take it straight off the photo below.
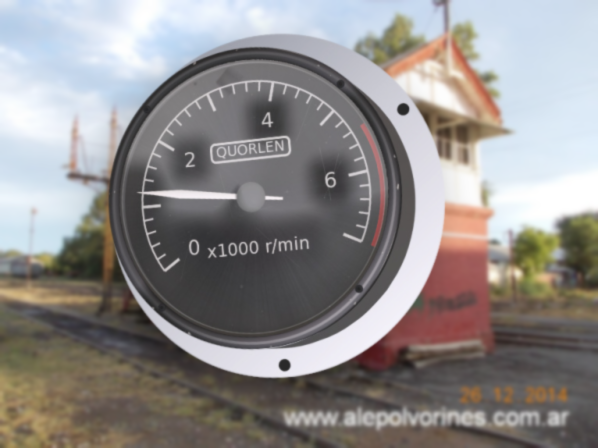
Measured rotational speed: 1200 rpm
